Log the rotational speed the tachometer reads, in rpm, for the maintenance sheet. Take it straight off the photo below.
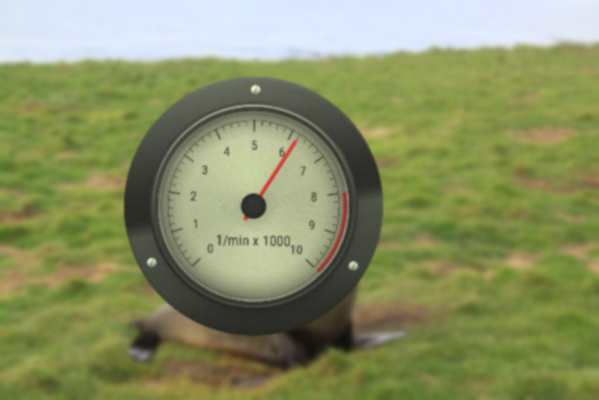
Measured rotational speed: 6200 rpm
